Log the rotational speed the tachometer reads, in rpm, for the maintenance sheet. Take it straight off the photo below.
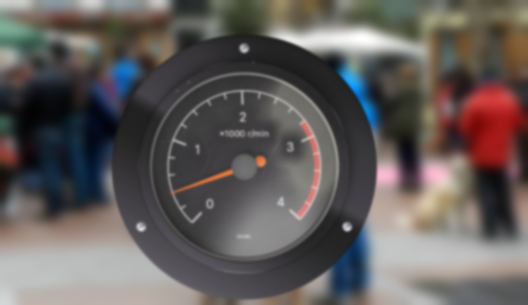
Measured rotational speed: 400 rpm
